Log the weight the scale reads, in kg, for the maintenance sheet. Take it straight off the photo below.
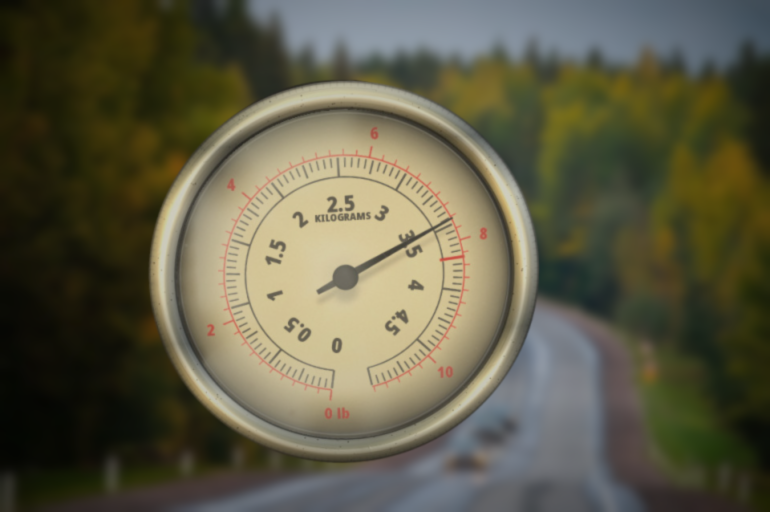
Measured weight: 3.45 kg
